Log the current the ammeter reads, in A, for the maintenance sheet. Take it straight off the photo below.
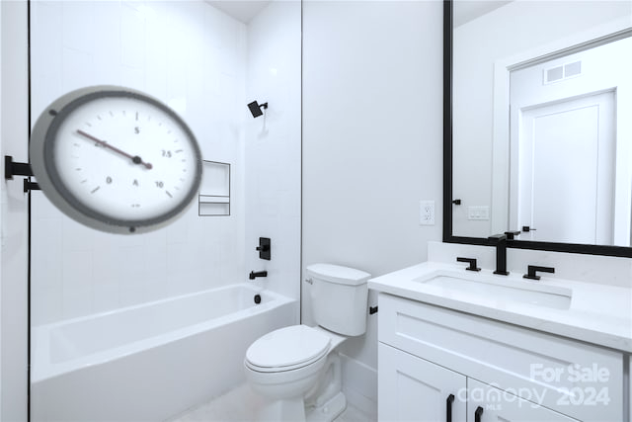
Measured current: 2.5 A
